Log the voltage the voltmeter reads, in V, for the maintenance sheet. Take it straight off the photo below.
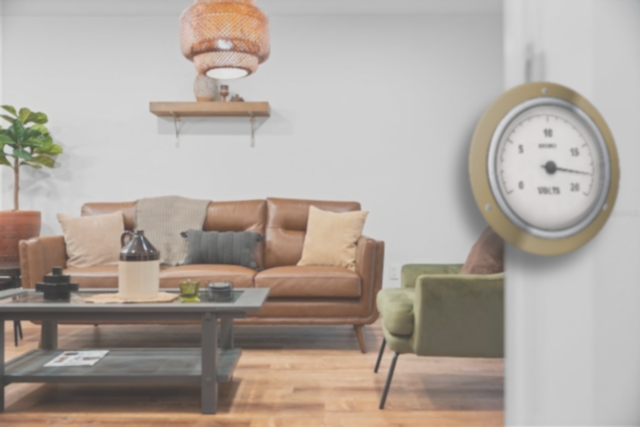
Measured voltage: 18 V
